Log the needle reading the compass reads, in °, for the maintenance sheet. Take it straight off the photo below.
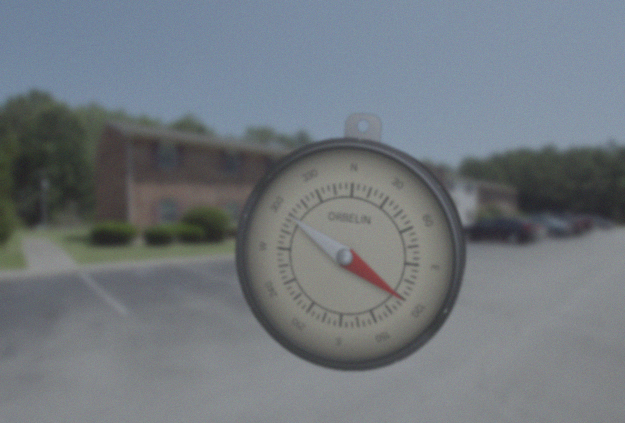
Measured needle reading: 120 °
